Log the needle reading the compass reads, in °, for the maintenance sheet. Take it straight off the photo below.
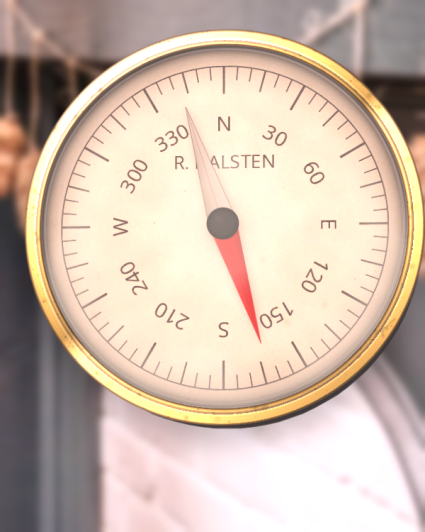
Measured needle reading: 162.5 °
